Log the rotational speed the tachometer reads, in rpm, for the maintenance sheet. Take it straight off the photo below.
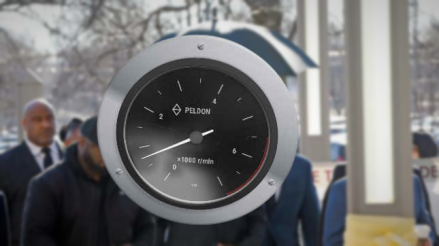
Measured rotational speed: 750 rpm
